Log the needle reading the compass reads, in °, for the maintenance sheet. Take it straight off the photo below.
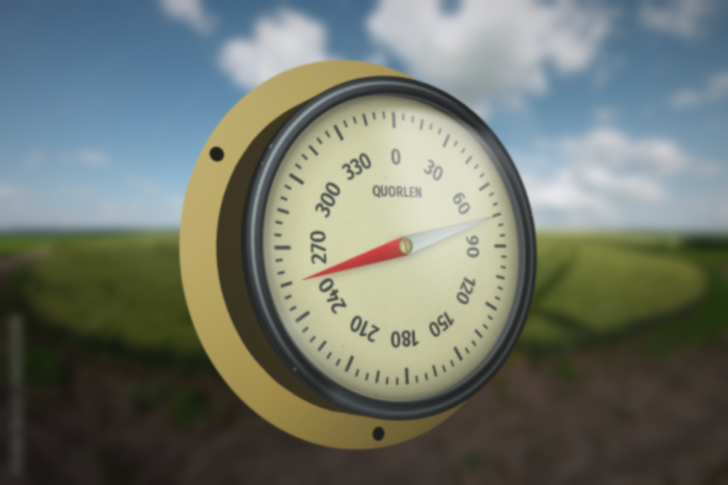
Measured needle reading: 255 °
